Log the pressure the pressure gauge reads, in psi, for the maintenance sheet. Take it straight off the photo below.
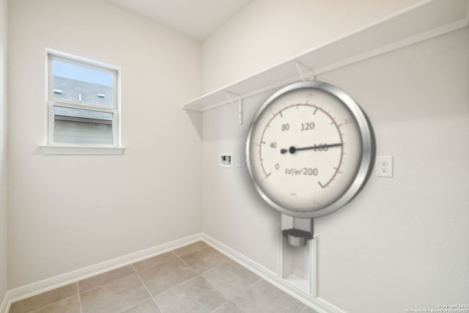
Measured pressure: 160 psi
